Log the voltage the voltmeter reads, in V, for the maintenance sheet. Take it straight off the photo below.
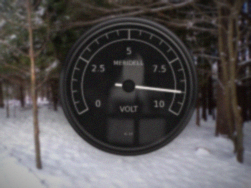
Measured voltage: 9 V
